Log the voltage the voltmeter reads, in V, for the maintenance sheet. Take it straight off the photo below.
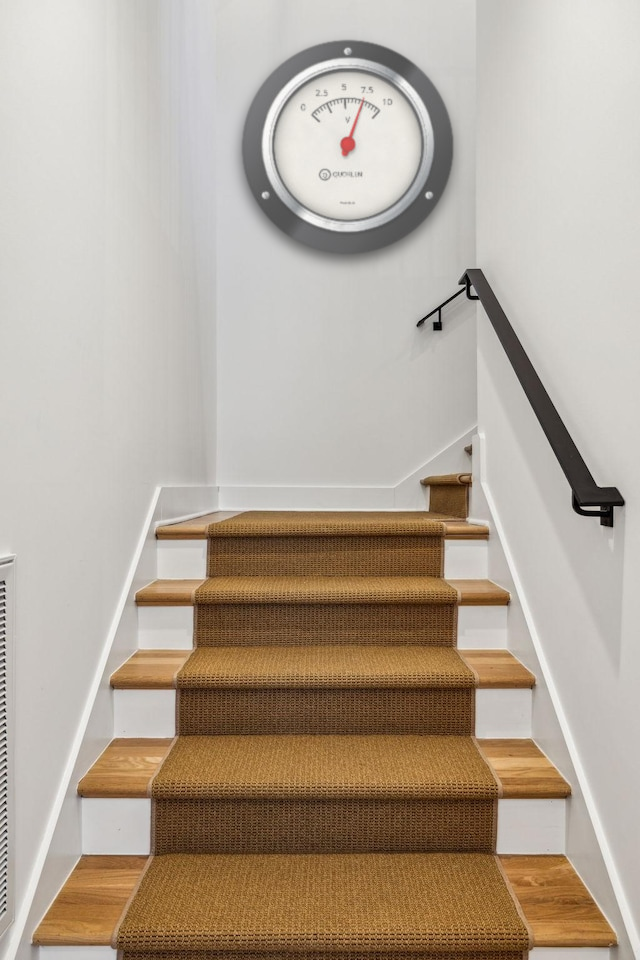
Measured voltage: 7.5 V
